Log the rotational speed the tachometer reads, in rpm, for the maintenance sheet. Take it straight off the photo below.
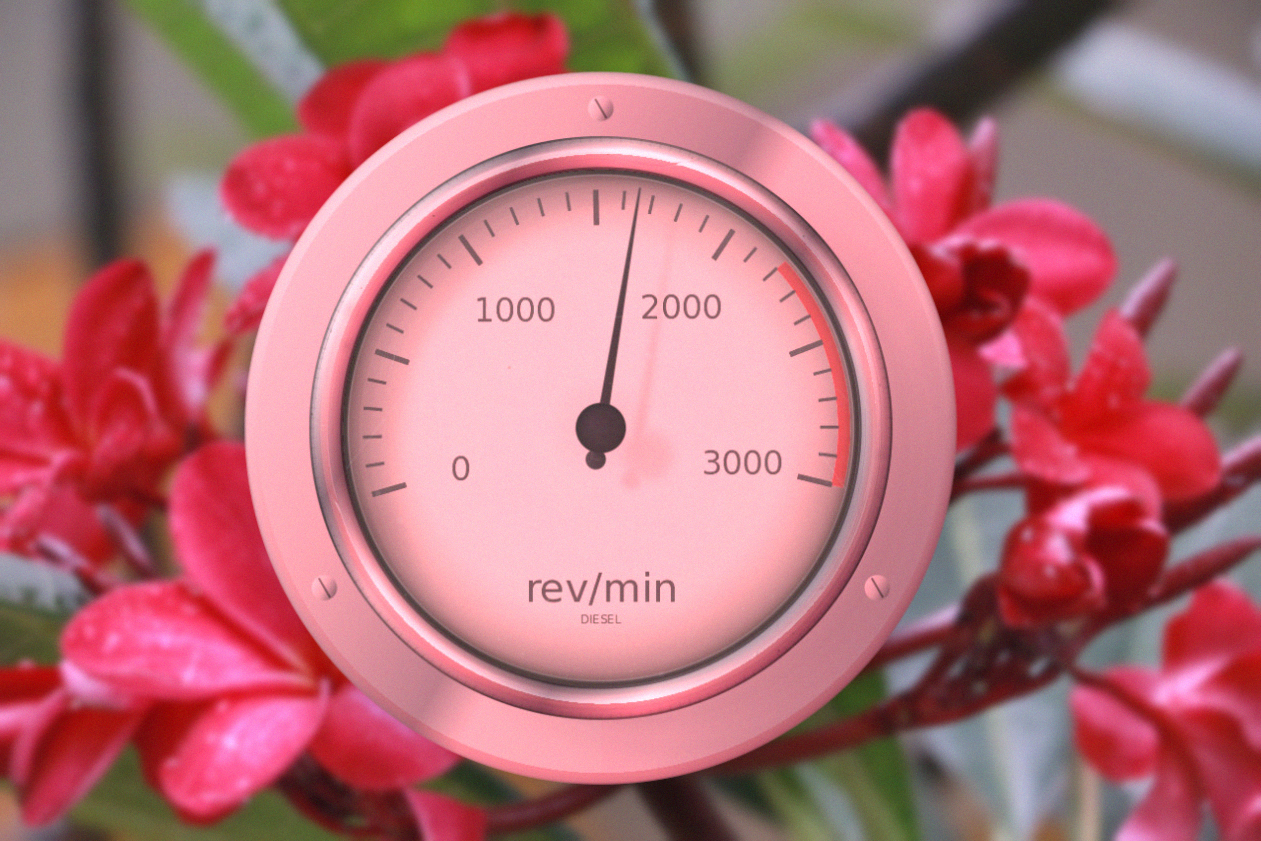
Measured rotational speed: 1650 rpm
